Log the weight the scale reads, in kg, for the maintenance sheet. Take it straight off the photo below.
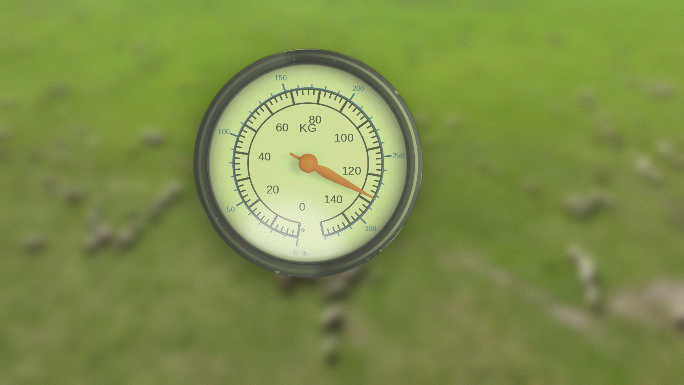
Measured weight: 128 kg
